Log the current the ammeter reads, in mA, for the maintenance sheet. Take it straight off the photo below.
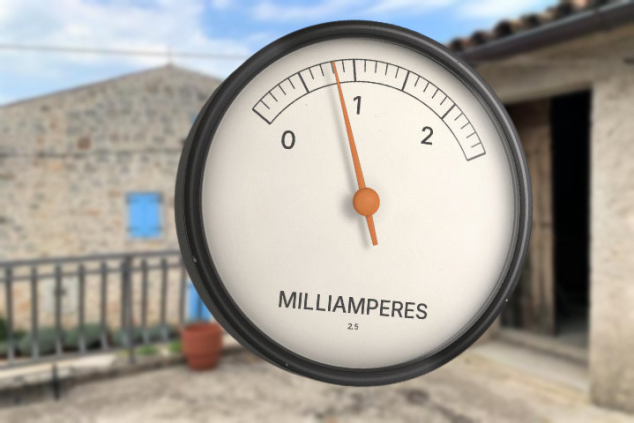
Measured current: 0.8 mA
